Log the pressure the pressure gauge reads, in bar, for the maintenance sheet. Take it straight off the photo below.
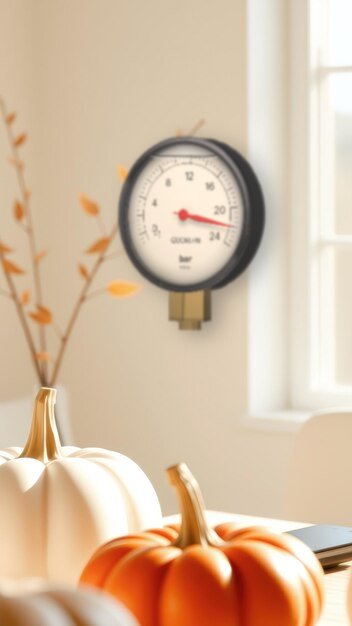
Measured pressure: 22 bar
